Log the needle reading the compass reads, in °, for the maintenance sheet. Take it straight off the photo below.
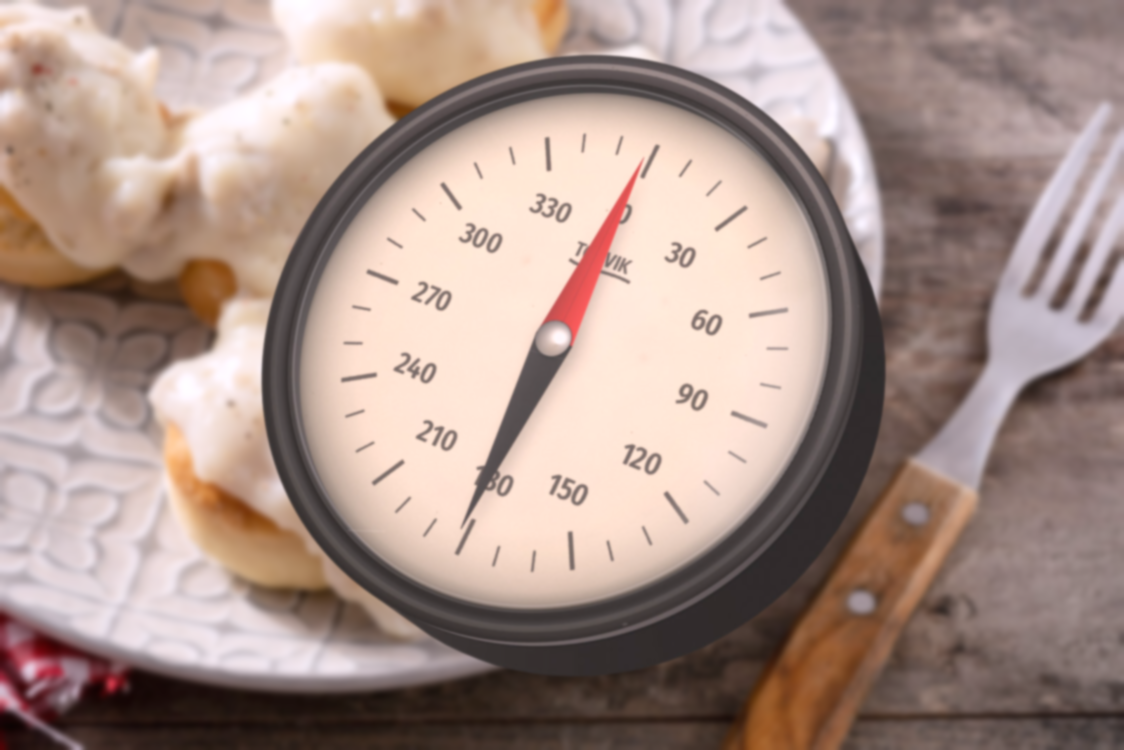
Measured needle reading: 0 °
